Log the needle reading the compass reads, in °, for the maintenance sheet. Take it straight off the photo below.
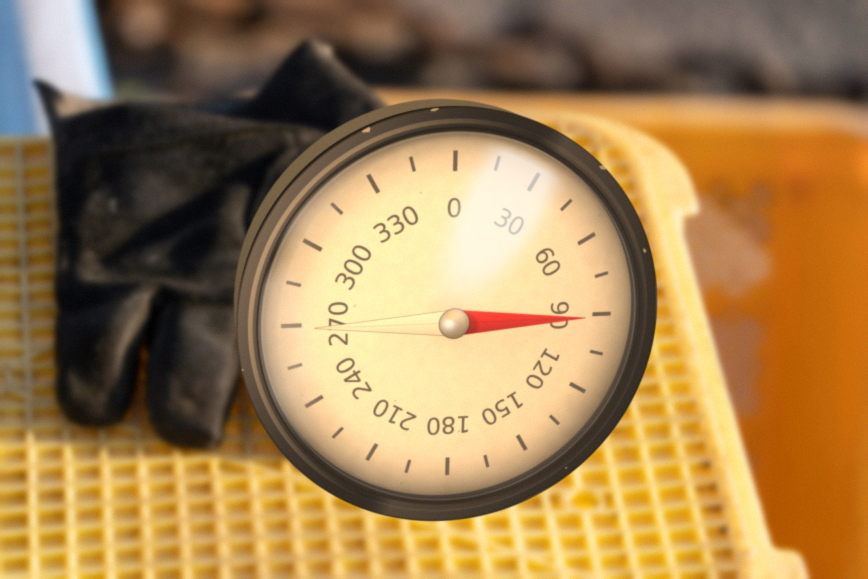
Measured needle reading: 90 °
